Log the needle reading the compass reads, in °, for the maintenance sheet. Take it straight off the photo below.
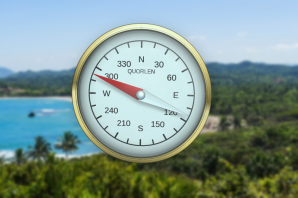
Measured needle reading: 292.5 °
